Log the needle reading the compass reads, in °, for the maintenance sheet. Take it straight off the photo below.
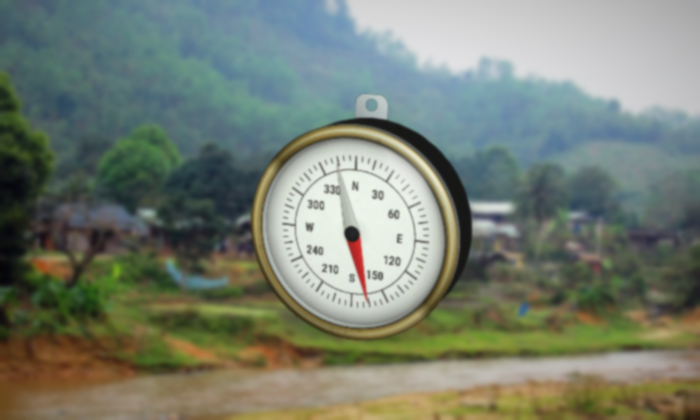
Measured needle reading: 165 °
